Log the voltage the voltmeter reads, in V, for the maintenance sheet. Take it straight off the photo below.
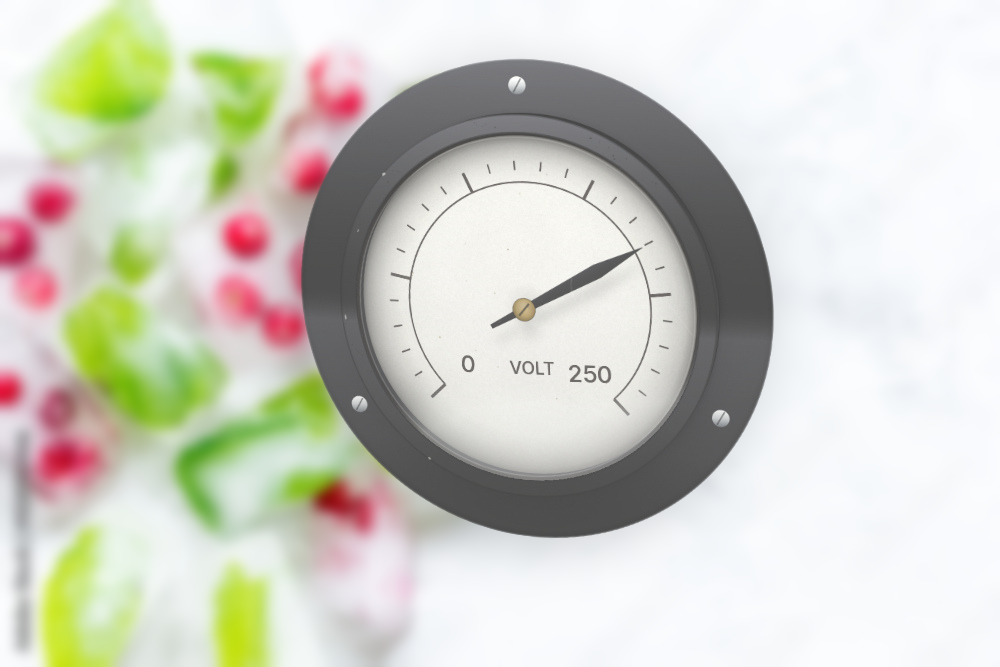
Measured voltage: 180 V
